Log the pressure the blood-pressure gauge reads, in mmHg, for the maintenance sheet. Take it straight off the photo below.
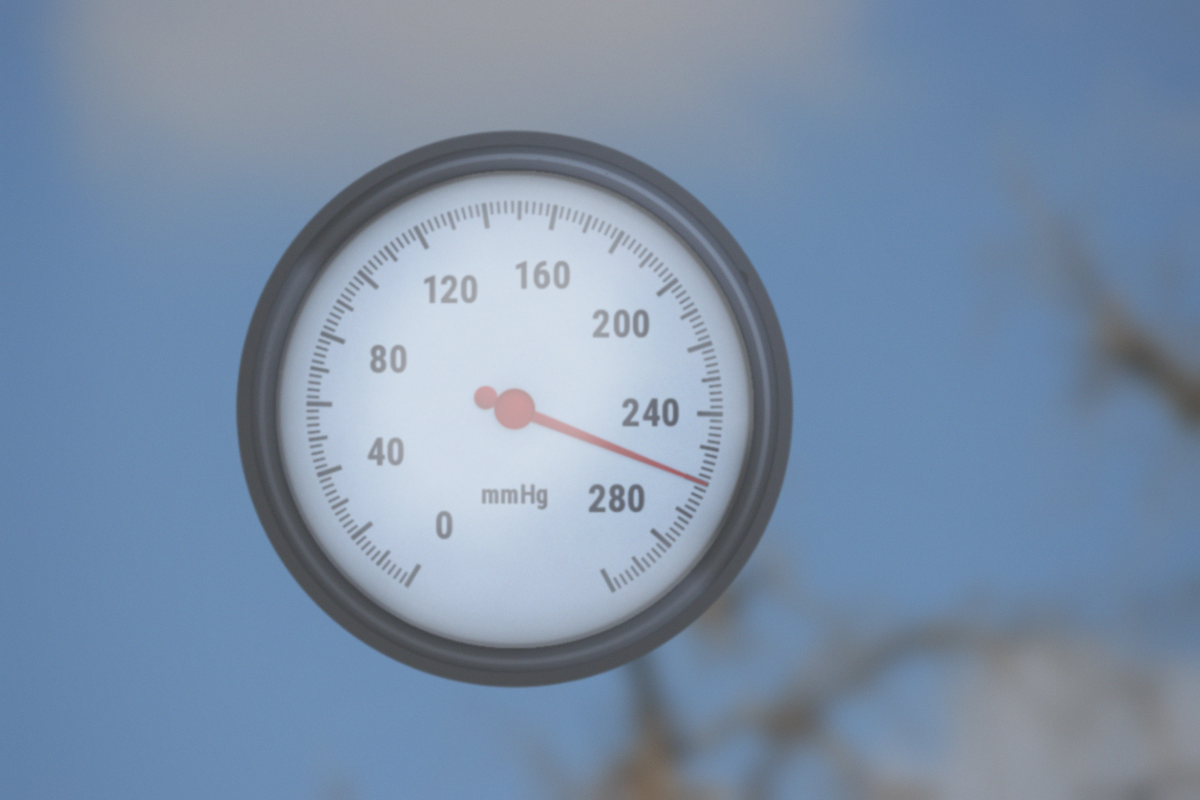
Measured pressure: 260 mmHg
